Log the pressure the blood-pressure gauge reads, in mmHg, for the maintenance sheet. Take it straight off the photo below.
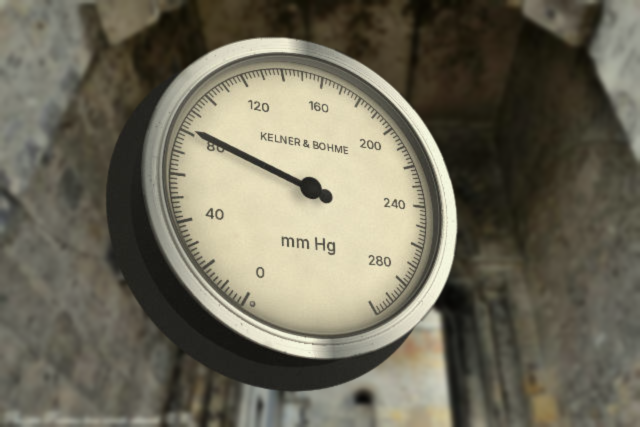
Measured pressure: 80 mmHg
